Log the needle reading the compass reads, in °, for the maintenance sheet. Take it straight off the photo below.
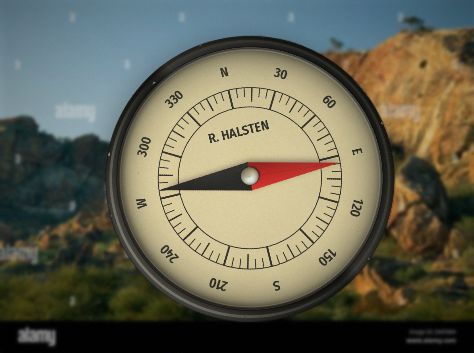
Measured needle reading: 95 °
